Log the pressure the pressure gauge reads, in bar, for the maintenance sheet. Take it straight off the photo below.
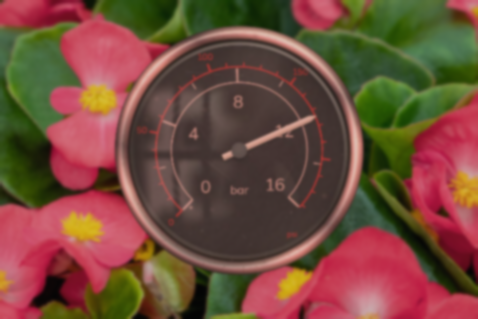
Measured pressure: 12 bar
